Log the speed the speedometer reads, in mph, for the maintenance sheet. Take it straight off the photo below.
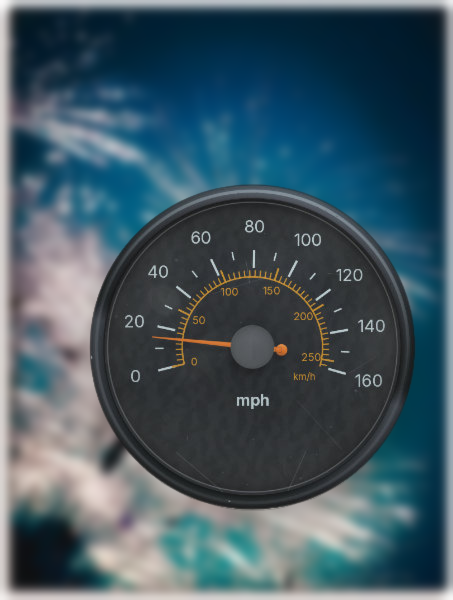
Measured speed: 15 mph
